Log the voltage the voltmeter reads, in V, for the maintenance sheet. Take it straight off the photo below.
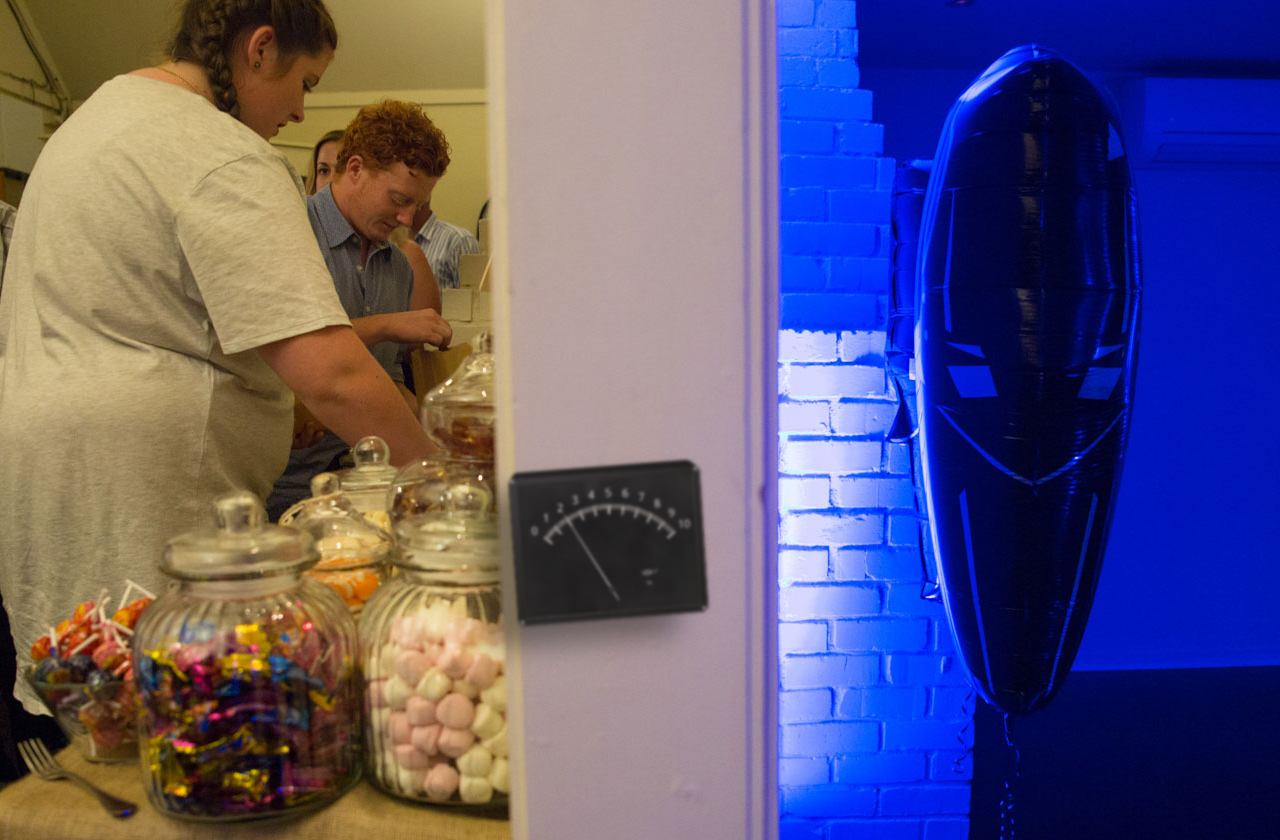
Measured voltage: 2 V
